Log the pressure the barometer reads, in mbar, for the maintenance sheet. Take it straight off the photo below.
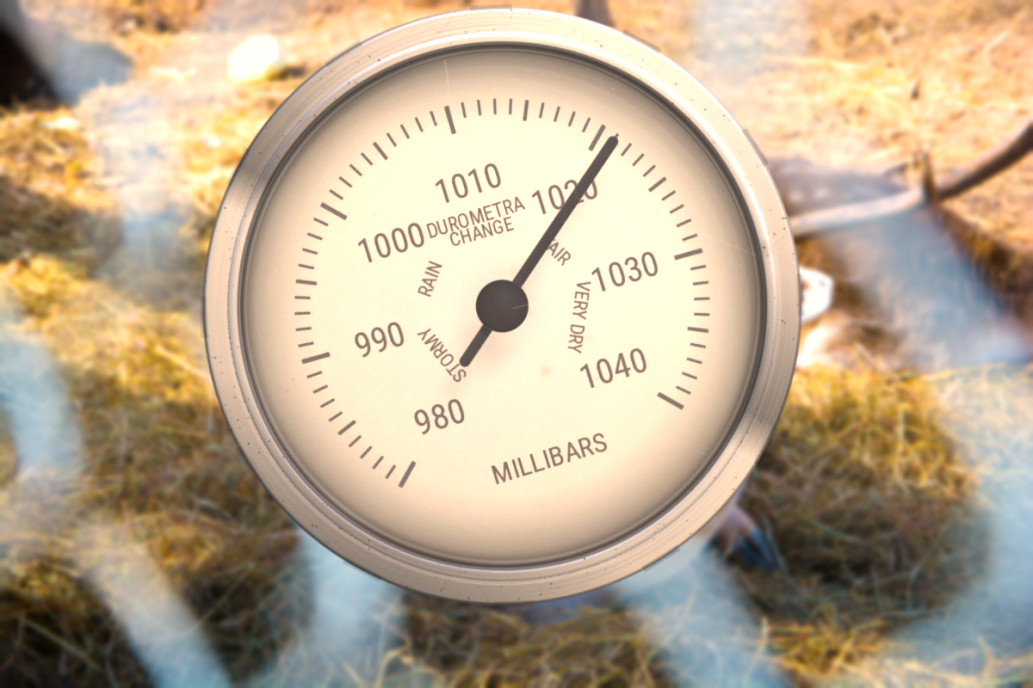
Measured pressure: 1021 mbar
